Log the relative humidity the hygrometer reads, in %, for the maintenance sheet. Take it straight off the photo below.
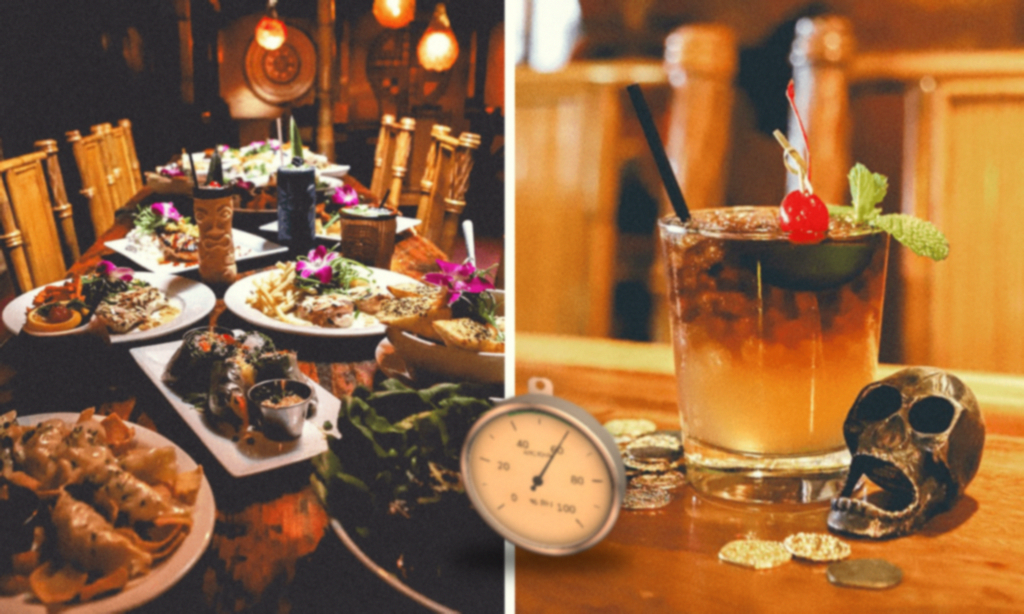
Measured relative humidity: 60 %
